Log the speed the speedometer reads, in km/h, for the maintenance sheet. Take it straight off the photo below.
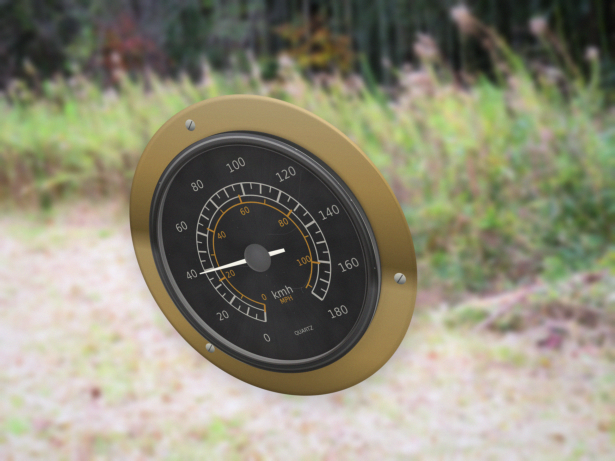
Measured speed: 40 km/h
